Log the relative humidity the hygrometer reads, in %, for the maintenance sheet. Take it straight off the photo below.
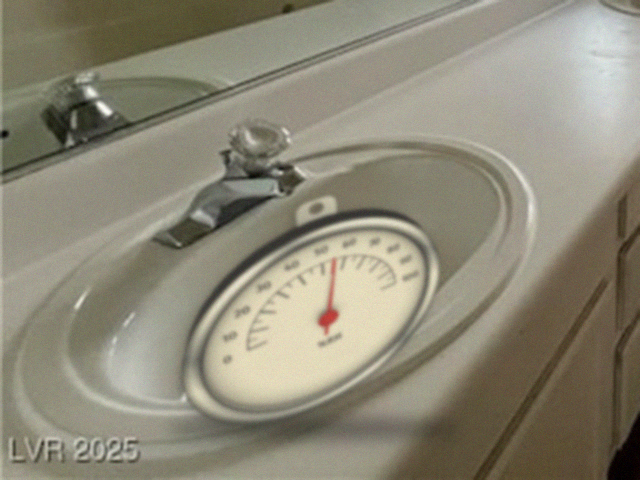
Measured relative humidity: 55 %
